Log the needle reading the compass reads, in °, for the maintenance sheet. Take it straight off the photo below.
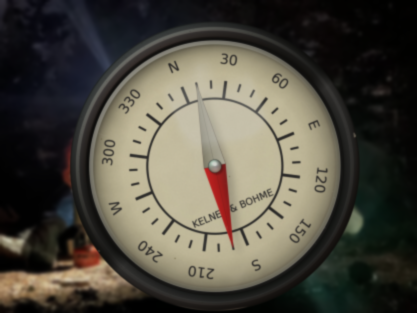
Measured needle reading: 190 °
